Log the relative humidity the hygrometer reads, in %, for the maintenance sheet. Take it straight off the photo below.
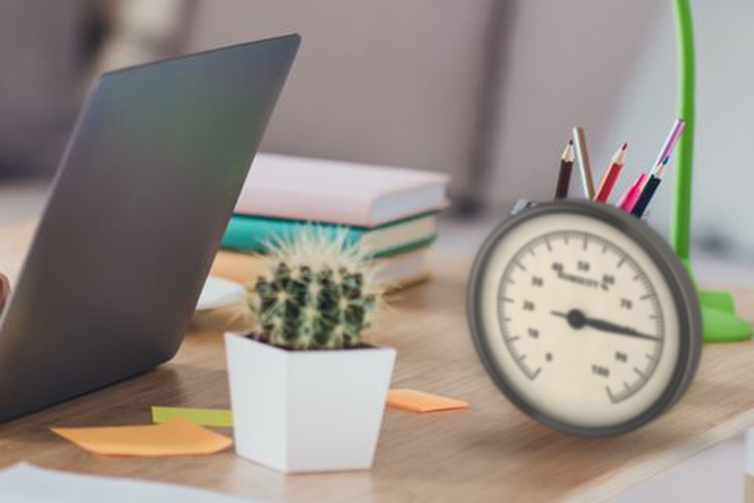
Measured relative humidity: 80 %
